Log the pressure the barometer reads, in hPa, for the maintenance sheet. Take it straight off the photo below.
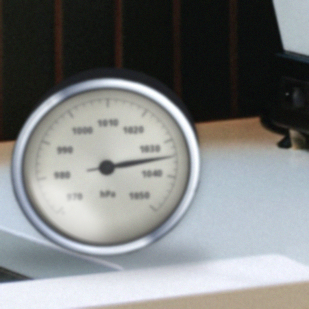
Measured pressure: 1034 hPa
